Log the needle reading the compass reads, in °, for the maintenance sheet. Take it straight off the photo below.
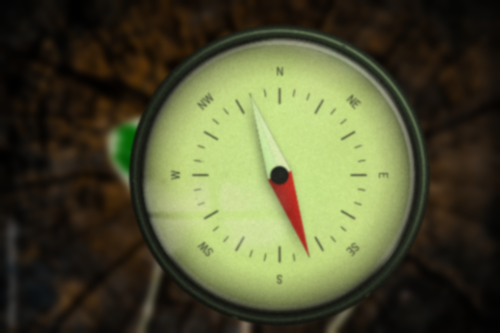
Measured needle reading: 160 °
